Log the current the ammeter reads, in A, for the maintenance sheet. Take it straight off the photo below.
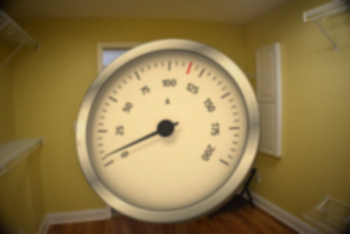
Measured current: 5 A
